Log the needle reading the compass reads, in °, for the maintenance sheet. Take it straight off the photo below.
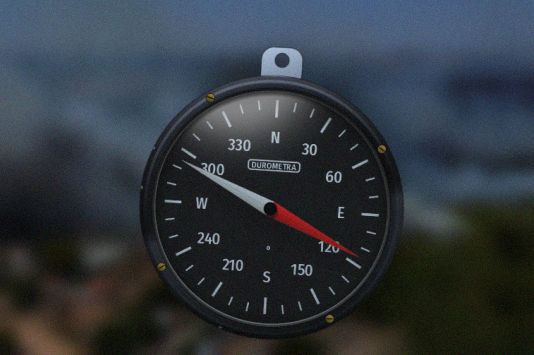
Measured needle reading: 115 °
